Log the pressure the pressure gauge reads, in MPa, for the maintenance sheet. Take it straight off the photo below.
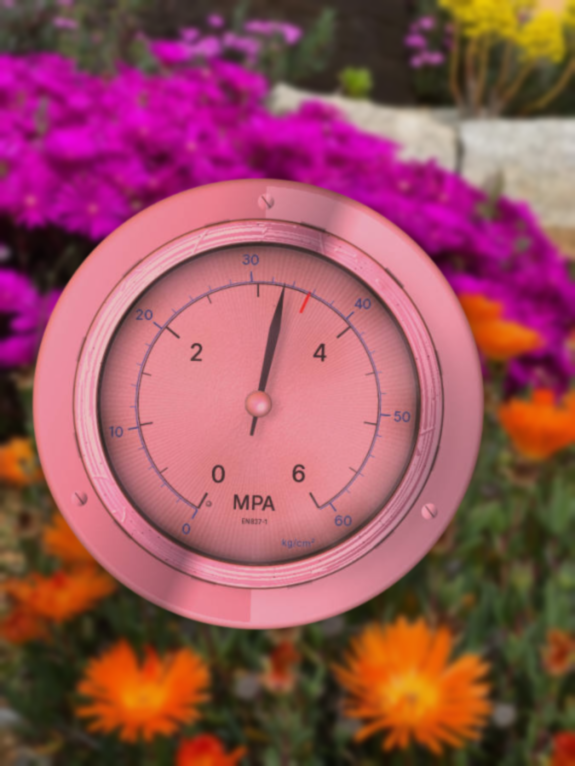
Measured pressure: 3.25 MPa
